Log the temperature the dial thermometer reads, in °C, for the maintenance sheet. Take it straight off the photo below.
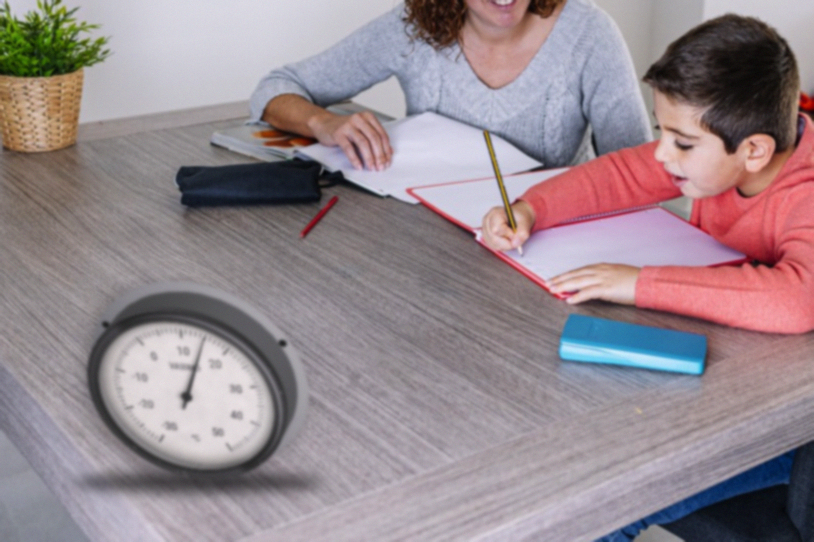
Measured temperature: 15 °C
